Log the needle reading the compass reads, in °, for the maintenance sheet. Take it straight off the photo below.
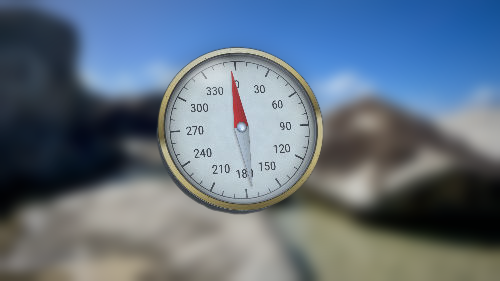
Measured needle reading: 355 °
